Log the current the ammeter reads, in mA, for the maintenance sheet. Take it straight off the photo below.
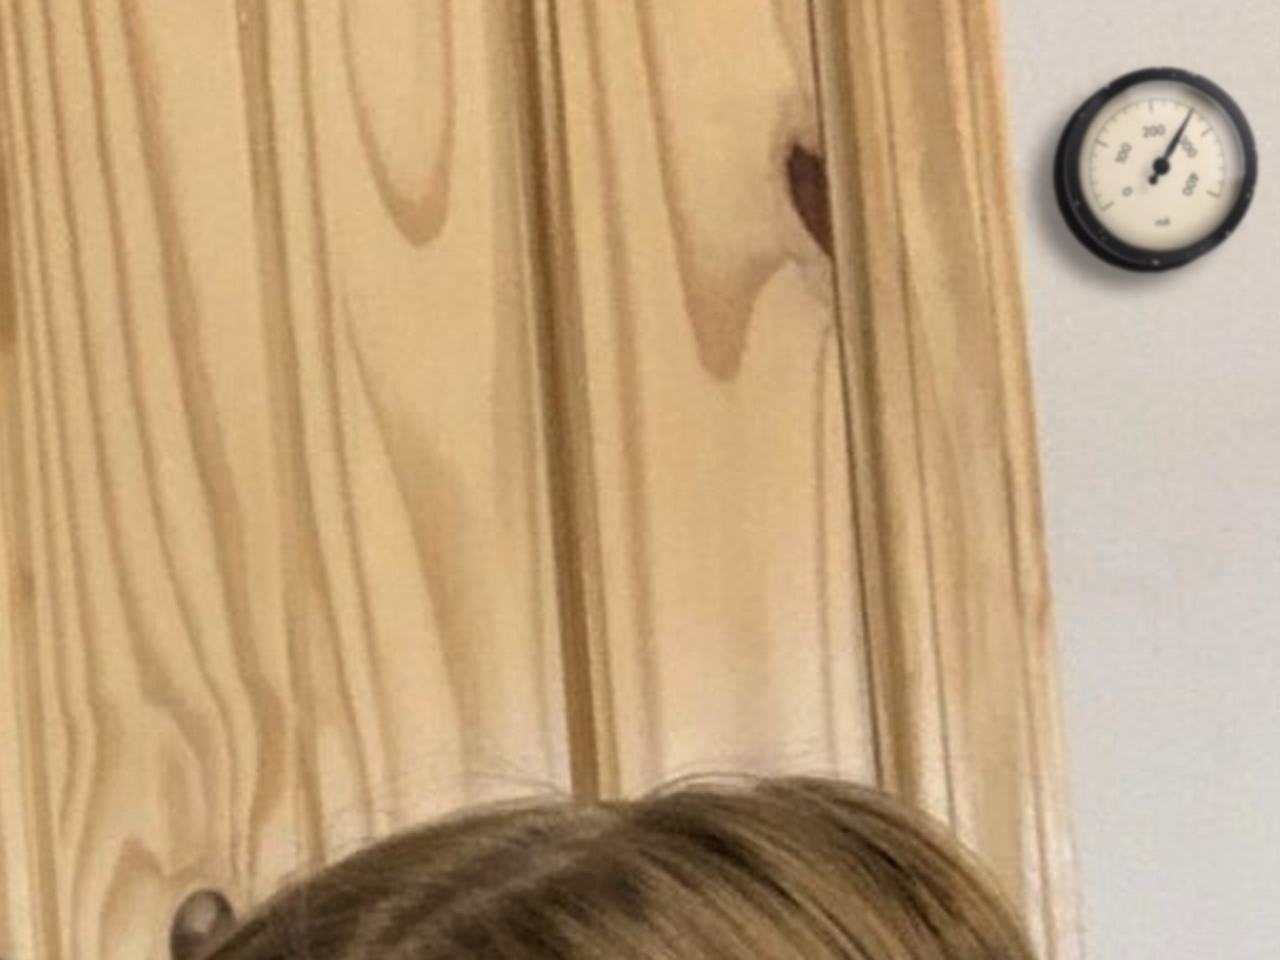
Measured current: 260 mA
